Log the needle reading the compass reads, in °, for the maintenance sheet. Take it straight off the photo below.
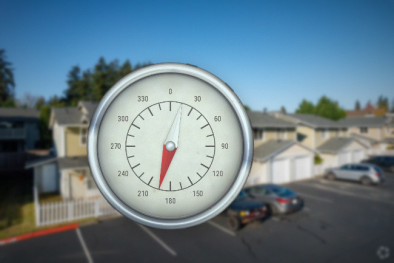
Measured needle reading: 195 °
